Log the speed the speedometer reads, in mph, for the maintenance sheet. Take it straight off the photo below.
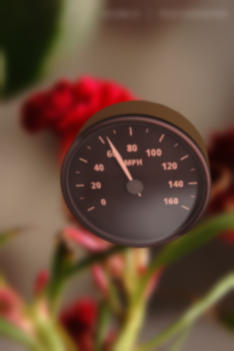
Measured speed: 65 mph
